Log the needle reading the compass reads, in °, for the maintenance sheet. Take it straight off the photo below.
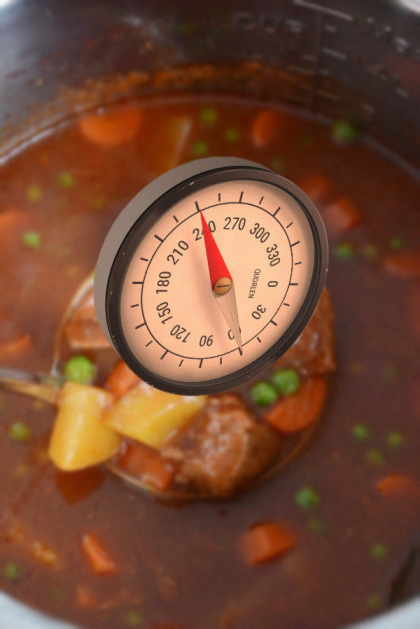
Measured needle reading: 240 °
